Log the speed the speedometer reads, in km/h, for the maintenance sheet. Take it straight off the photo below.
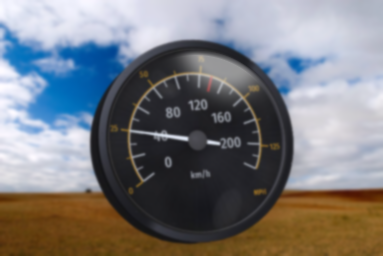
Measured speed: 40 km/h
